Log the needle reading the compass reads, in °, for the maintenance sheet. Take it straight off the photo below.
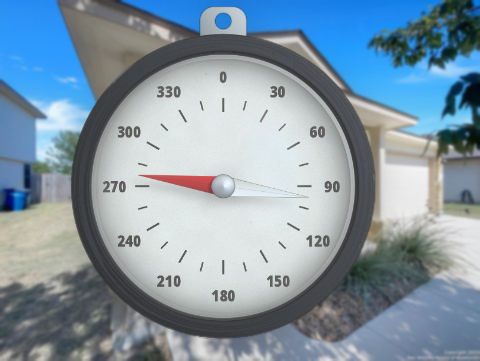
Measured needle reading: 277.5 °
